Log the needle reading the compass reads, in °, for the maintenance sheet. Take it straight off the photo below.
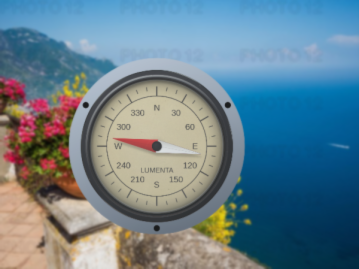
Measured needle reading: 280 °
